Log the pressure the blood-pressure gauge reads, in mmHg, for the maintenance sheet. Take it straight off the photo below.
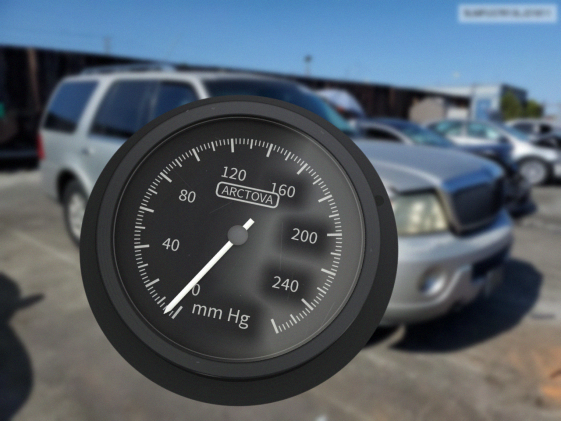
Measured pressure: 4 mmHg
